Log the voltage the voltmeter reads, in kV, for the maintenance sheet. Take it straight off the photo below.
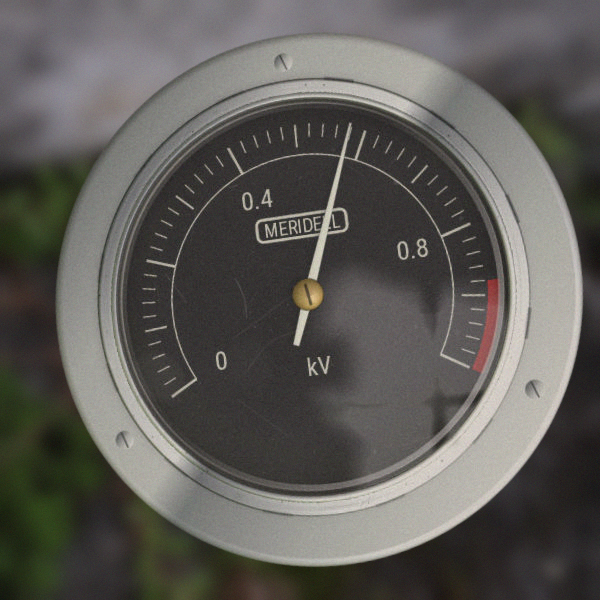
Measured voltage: 0.58 kV
